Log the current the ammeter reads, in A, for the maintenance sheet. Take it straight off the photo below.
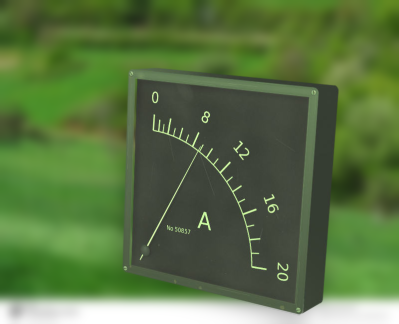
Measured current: 9 A
